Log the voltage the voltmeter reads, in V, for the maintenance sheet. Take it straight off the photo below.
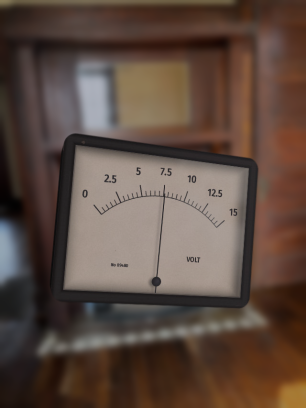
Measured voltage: 7.5 V
